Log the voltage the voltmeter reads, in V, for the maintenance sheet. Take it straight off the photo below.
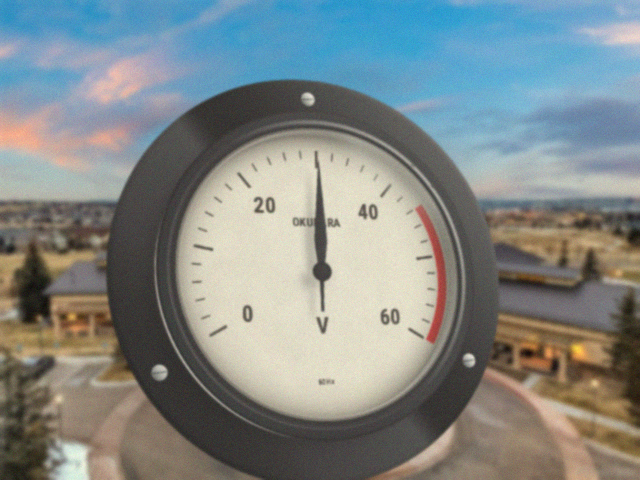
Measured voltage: 30 V
